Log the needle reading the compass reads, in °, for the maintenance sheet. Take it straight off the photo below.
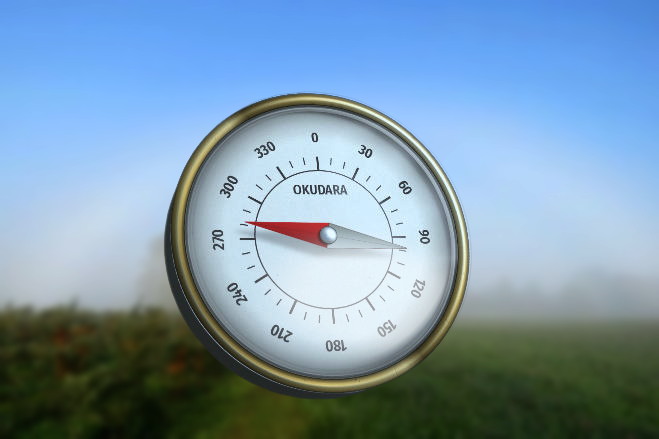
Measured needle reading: 280 °
